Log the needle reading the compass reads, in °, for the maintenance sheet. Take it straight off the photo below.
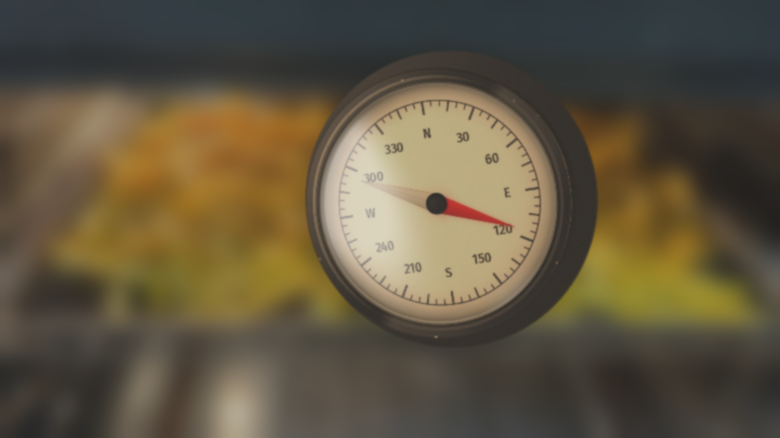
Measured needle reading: 115 °
